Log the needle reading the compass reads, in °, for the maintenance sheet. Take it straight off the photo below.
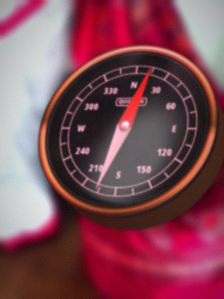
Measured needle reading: 15 °
